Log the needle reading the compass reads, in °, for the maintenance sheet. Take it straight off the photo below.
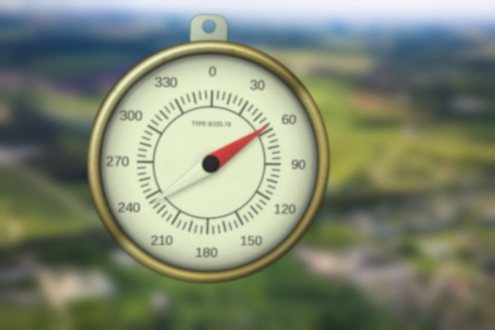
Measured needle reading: 55 °
